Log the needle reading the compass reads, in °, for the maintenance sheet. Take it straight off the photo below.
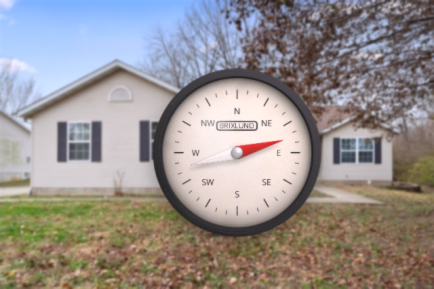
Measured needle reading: 75 °
